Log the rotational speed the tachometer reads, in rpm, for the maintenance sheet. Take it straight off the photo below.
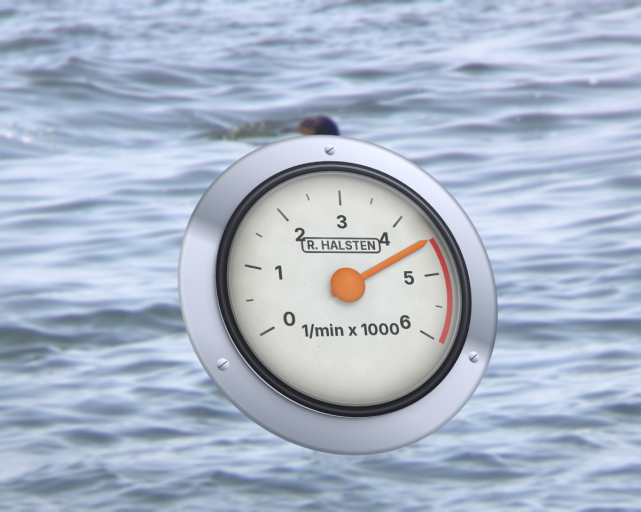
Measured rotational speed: 4500 rpm
